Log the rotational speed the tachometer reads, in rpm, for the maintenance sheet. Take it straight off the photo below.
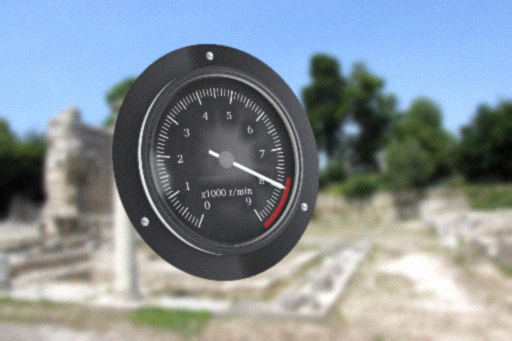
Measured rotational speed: 8000 rpm
